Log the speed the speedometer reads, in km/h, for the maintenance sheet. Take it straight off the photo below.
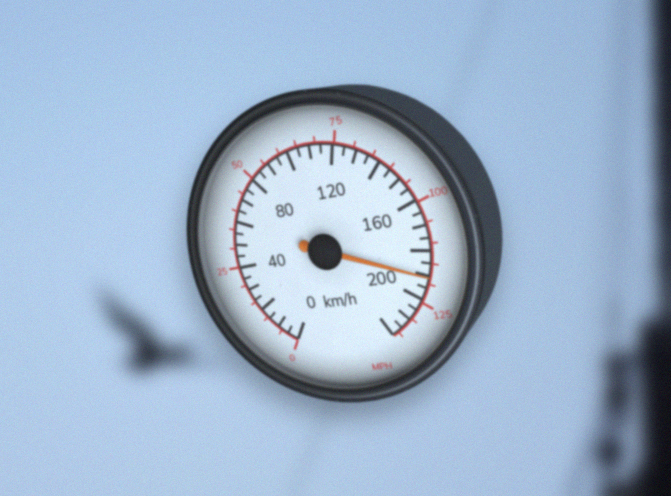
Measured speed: 190 km/h
